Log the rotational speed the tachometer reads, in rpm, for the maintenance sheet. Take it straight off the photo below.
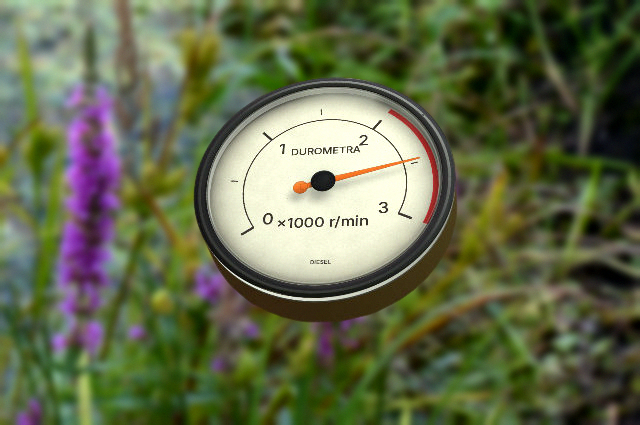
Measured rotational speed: 2500 rpm
